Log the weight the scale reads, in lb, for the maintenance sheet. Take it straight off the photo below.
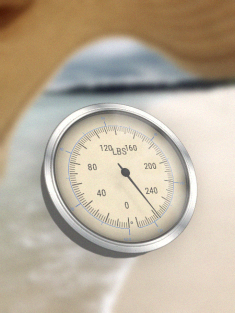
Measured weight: 260 lb
